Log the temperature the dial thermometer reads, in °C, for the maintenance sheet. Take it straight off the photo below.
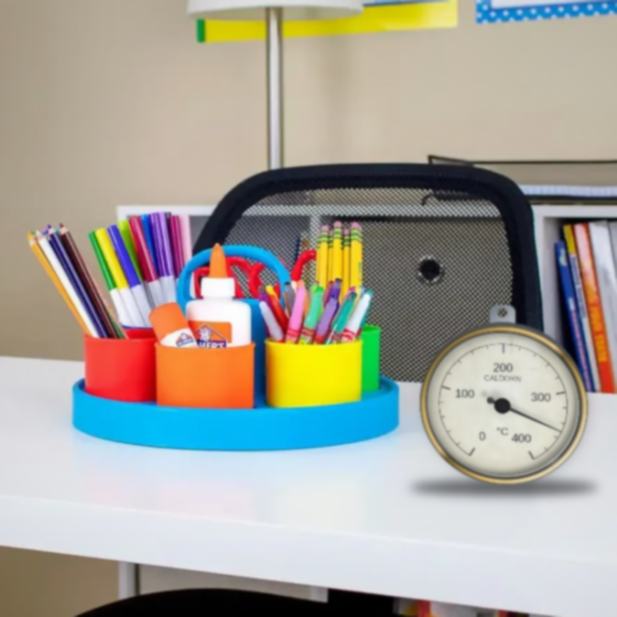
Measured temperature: 350 °C
